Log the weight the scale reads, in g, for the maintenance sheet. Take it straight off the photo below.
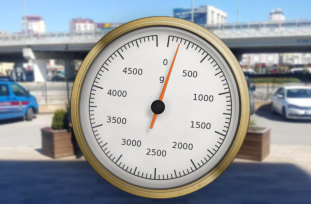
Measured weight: 150 g
